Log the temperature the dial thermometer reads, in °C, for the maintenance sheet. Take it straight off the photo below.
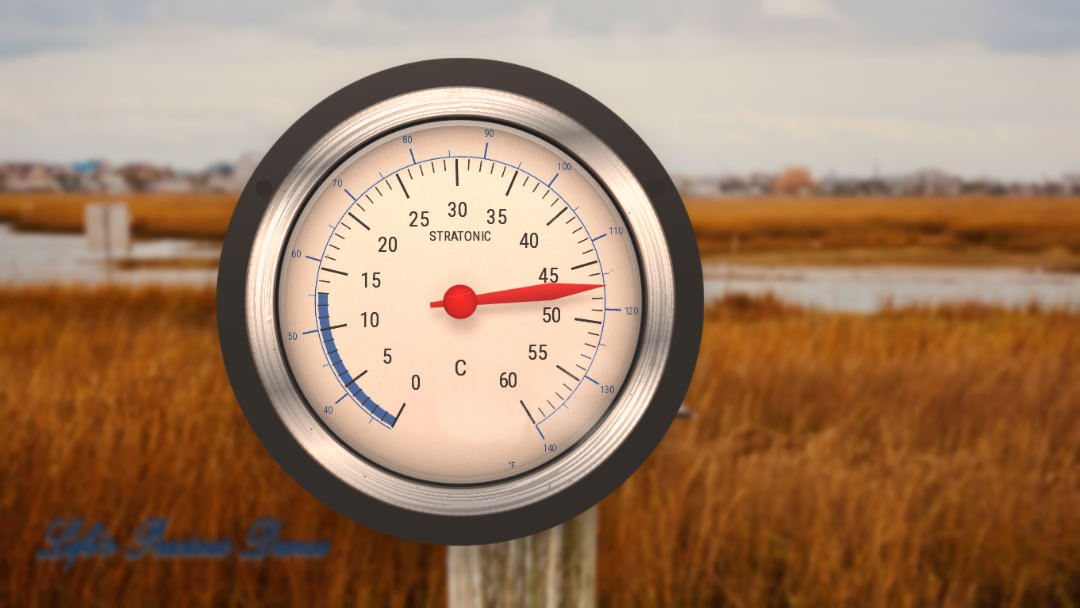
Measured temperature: 47 °C
